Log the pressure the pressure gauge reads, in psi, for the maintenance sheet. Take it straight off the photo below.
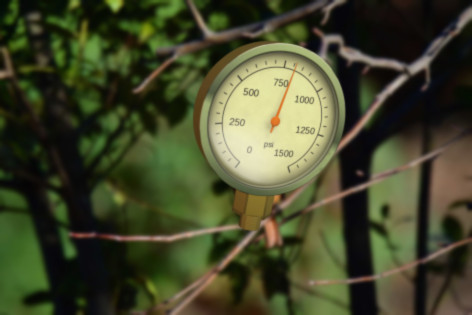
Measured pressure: 800 psi
